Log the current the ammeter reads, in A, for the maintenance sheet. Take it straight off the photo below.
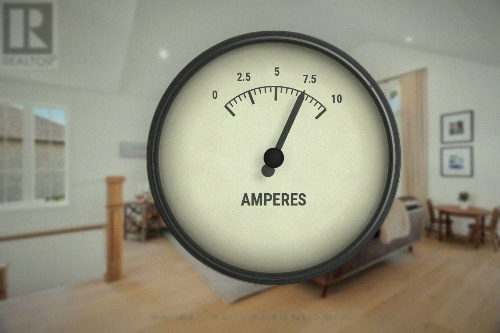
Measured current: 7.5 A
